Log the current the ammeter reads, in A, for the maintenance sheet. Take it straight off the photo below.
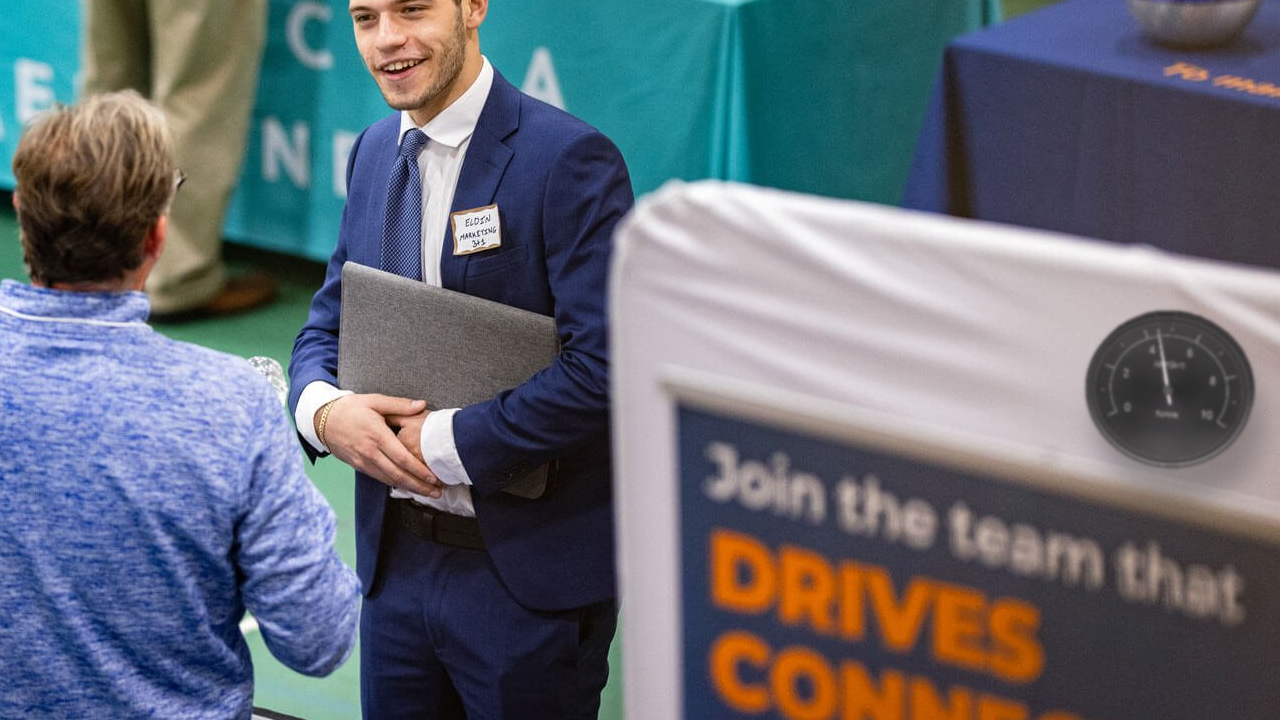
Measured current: 4.5 A
